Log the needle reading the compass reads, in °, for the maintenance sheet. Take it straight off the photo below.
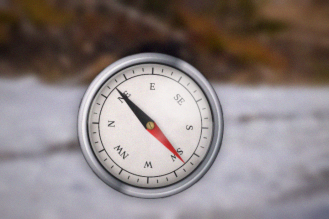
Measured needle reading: 225 °
